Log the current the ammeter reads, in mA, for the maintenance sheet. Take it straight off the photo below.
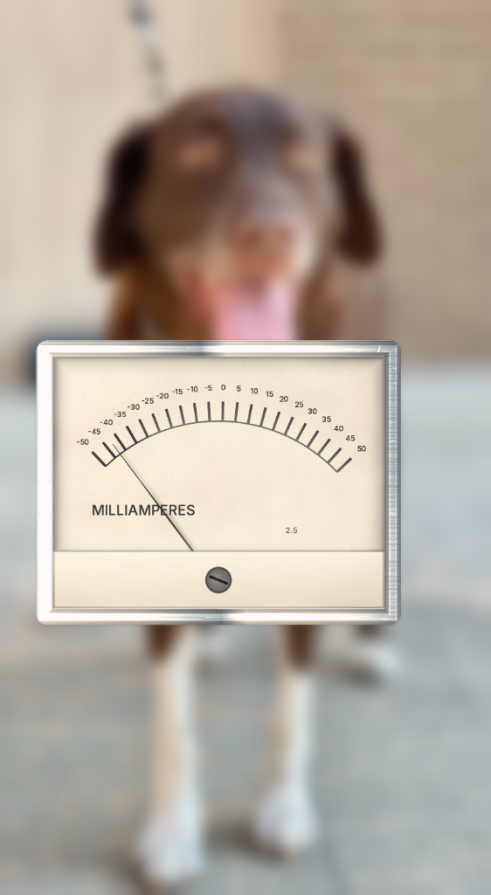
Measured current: -42.5 mA
